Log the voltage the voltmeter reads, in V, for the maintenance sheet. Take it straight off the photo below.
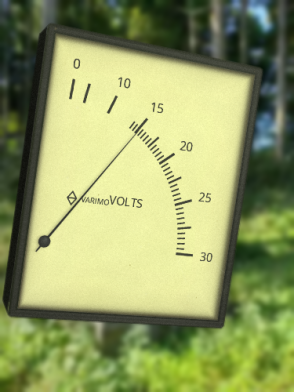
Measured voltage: 15 V
